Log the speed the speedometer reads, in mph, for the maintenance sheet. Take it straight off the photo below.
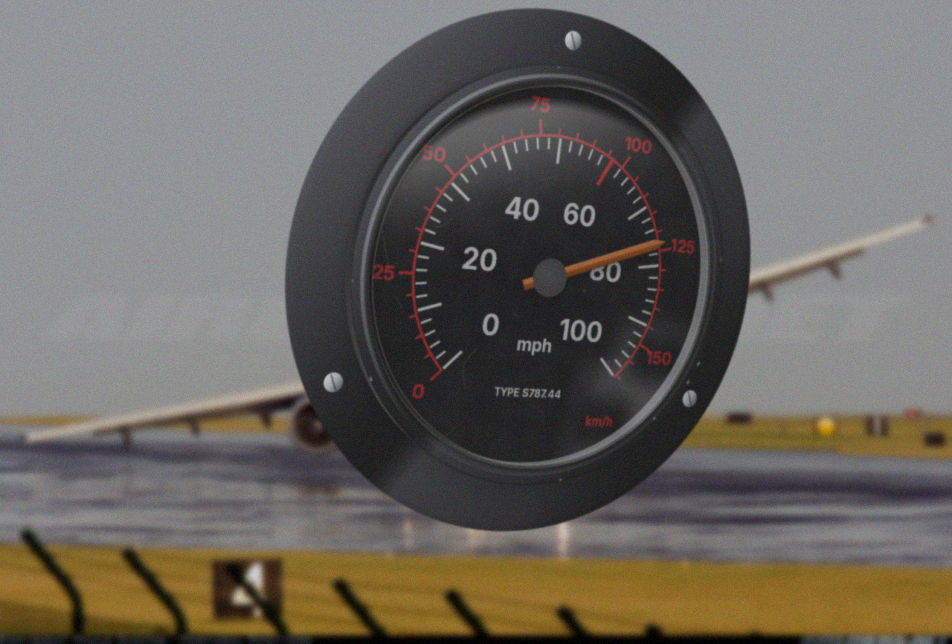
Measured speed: 76 mph
